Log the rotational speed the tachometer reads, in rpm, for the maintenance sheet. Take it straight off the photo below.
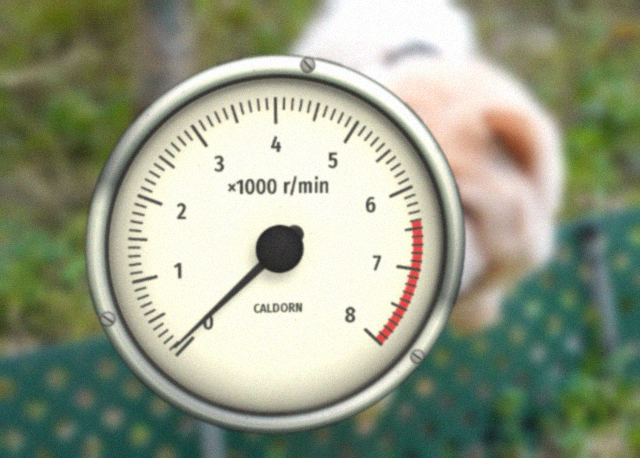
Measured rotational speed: 100 rpm
